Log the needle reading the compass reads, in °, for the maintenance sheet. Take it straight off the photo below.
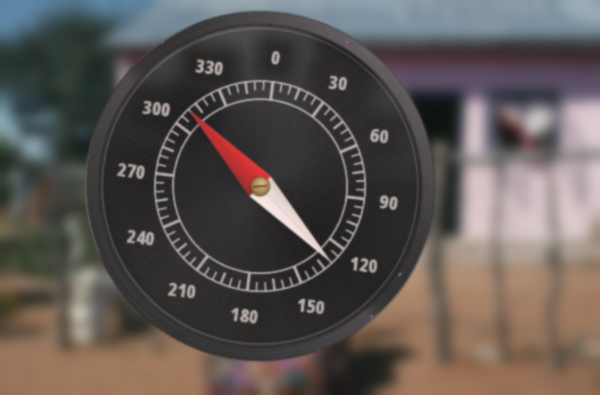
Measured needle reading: 310 °
